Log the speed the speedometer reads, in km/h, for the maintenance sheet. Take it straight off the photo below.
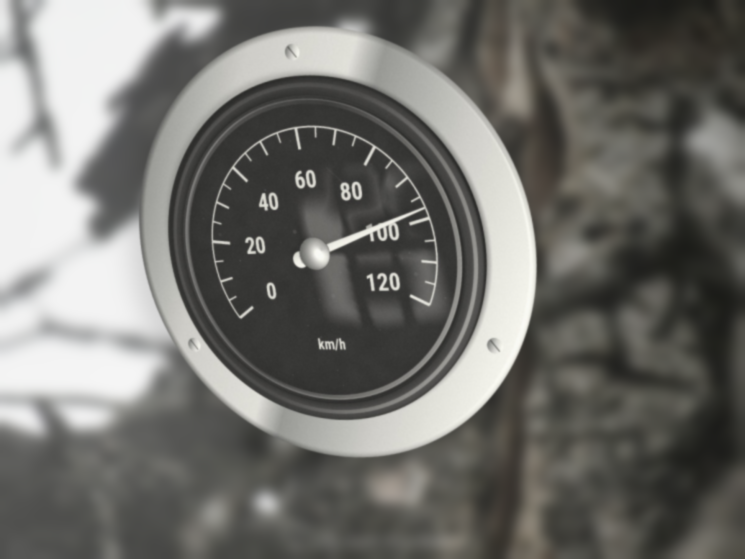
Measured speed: 97.5 km/h
